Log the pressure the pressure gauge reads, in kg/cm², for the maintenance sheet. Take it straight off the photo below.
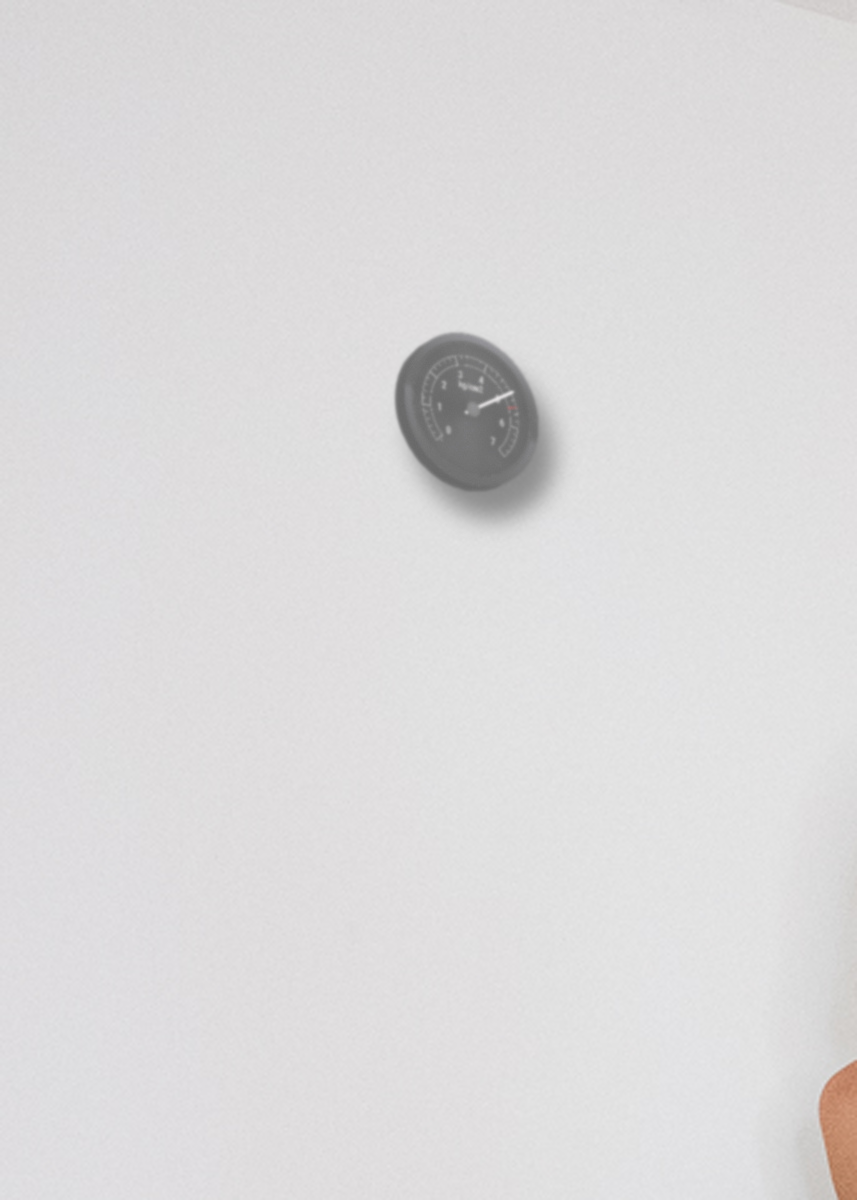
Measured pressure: 5 kg/cm²
